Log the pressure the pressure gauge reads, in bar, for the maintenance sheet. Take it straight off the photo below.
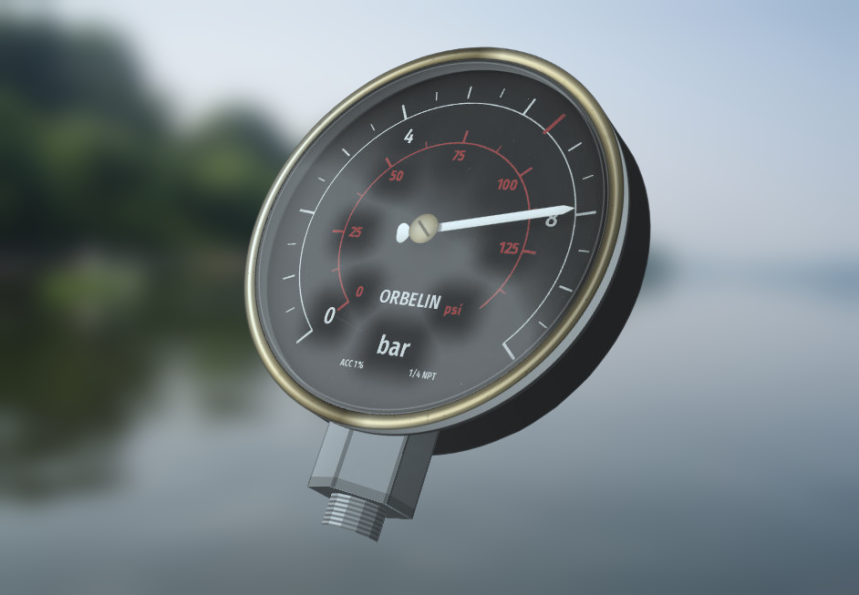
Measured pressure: 8 bar
